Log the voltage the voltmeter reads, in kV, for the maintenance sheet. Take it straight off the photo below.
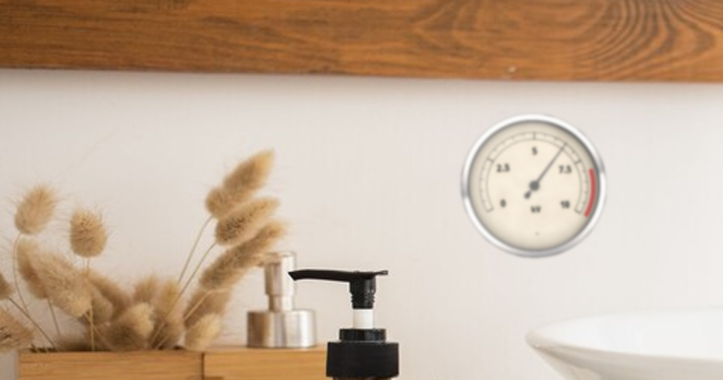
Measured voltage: 6.5 kV
